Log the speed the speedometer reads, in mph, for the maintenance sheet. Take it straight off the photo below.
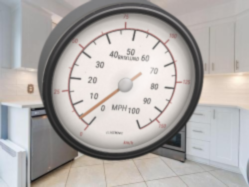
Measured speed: 5 mph
